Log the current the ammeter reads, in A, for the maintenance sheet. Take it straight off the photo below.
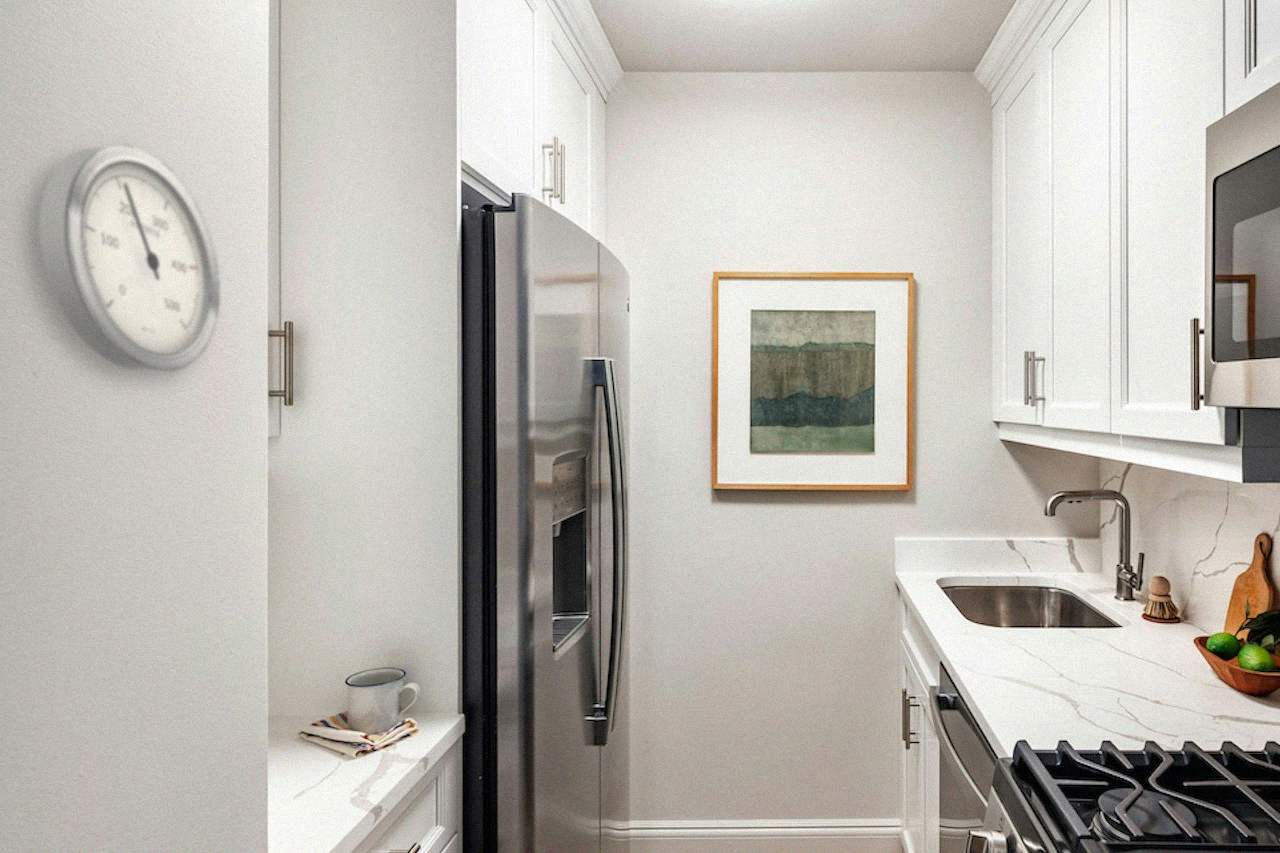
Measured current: 200 A
